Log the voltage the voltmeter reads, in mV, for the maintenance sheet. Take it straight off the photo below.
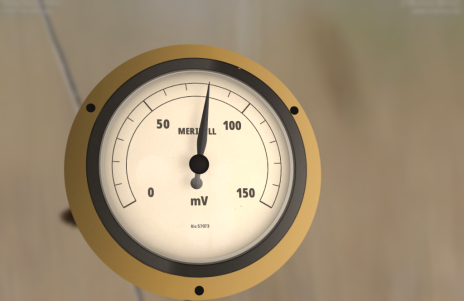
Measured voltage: 80 mV
